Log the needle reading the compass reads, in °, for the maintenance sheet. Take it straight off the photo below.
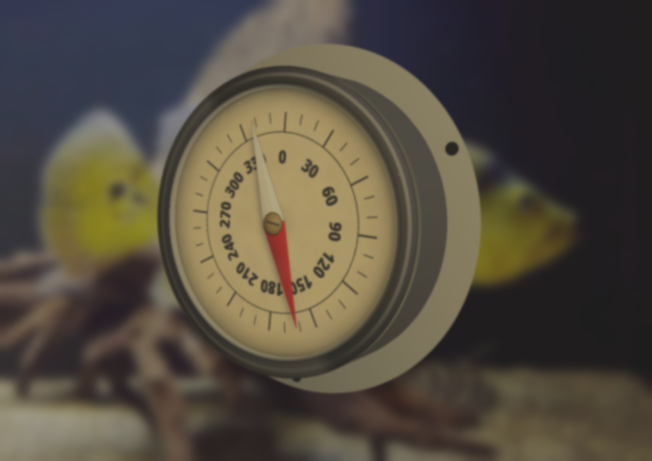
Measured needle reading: 160 °
